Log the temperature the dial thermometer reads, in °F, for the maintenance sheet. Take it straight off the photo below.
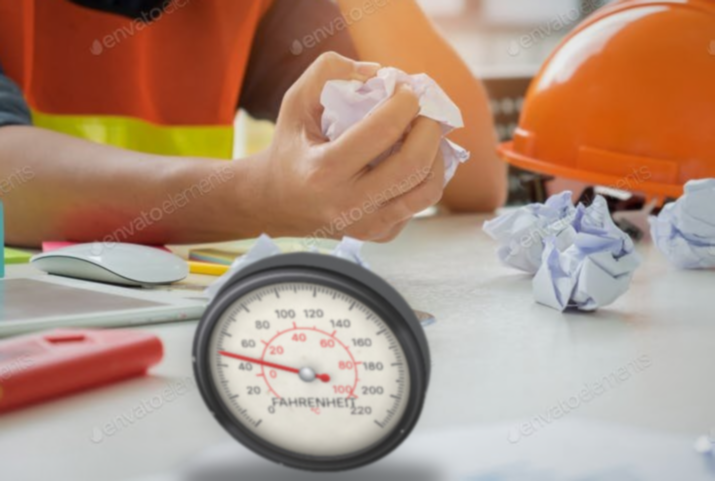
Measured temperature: 50 °F
